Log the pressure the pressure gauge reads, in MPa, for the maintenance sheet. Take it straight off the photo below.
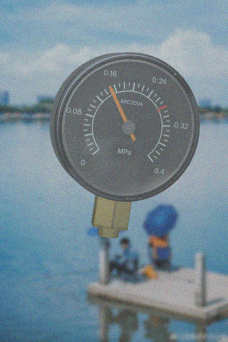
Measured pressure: 0.15 MPa
